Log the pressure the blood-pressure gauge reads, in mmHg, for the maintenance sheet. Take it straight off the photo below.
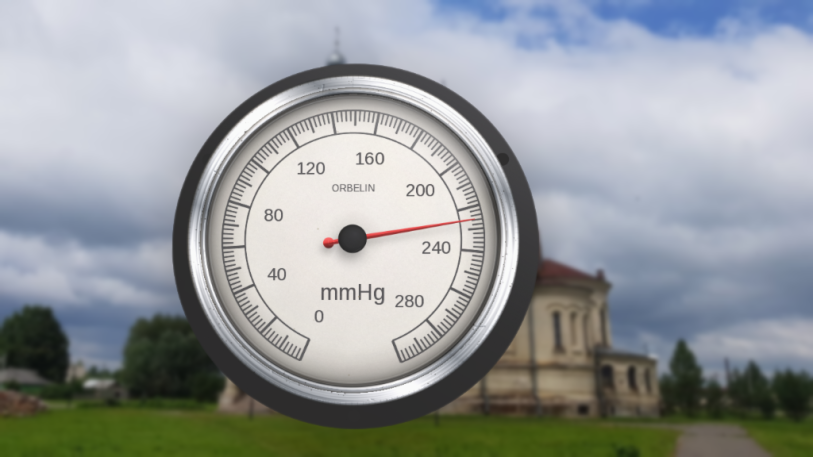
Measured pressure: 226 mmHg
